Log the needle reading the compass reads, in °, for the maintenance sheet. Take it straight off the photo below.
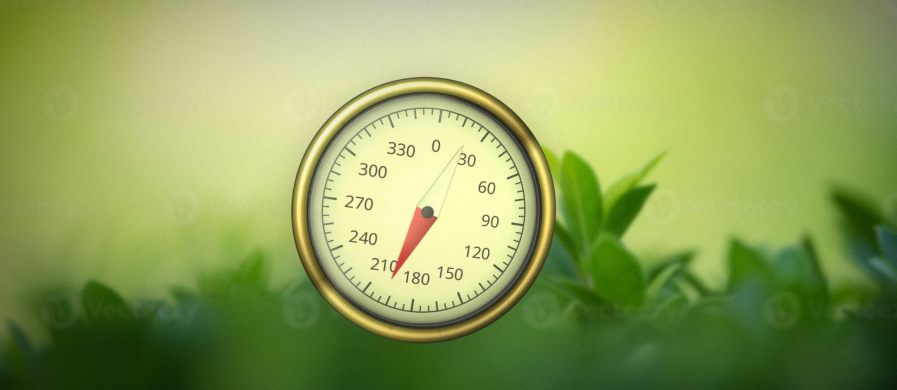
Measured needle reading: 200 °
